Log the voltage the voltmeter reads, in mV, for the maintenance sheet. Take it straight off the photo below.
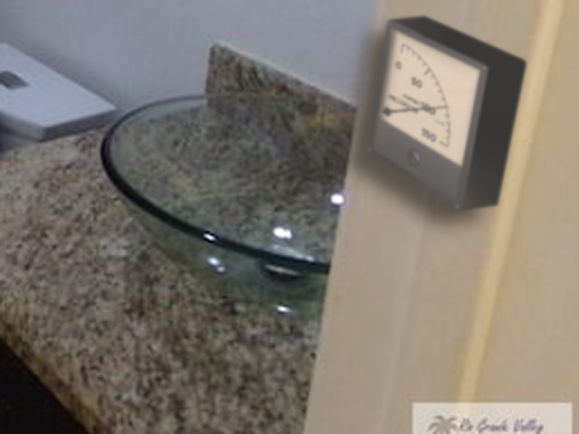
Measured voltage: 100 mV
